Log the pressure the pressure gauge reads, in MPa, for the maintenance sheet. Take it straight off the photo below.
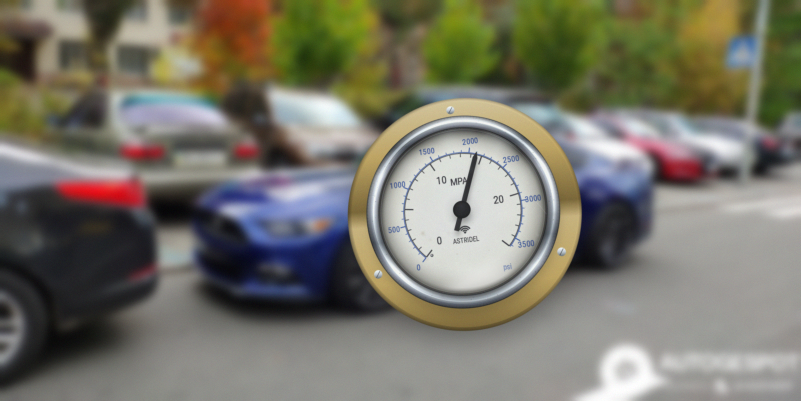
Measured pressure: 14.5 MPa
